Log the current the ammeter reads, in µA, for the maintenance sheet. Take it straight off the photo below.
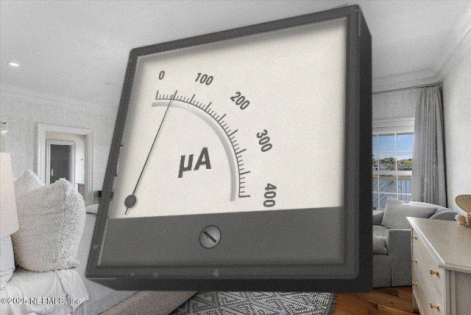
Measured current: 50 µA
